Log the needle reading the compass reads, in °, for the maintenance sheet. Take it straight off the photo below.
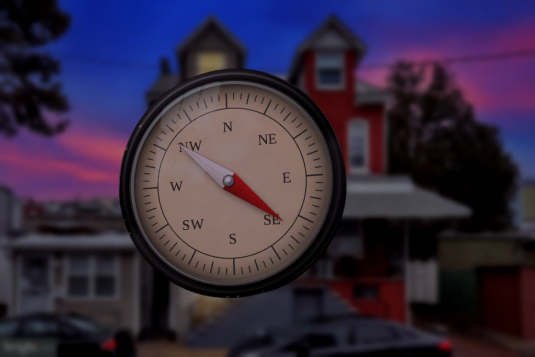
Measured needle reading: 130 °
